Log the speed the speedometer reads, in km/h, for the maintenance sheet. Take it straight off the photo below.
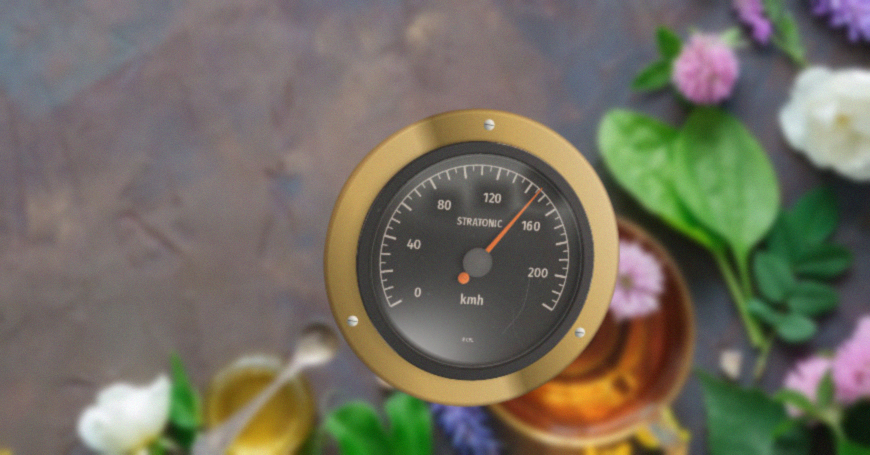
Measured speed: 145 km/h
